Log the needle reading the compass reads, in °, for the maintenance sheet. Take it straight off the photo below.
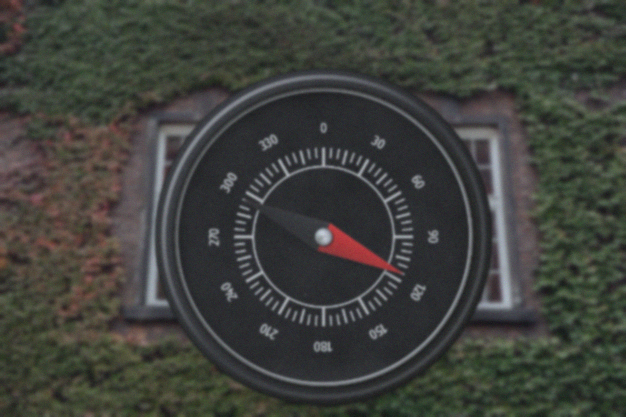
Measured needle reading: 115 °
